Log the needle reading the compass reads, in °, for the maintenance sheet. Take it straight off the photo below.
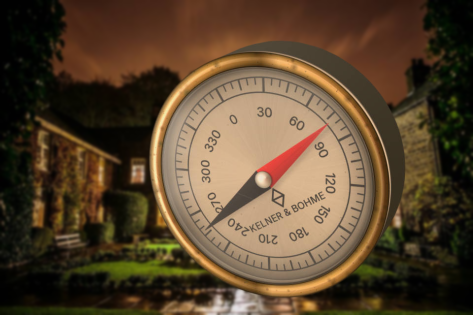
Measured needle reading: 77.5 °
